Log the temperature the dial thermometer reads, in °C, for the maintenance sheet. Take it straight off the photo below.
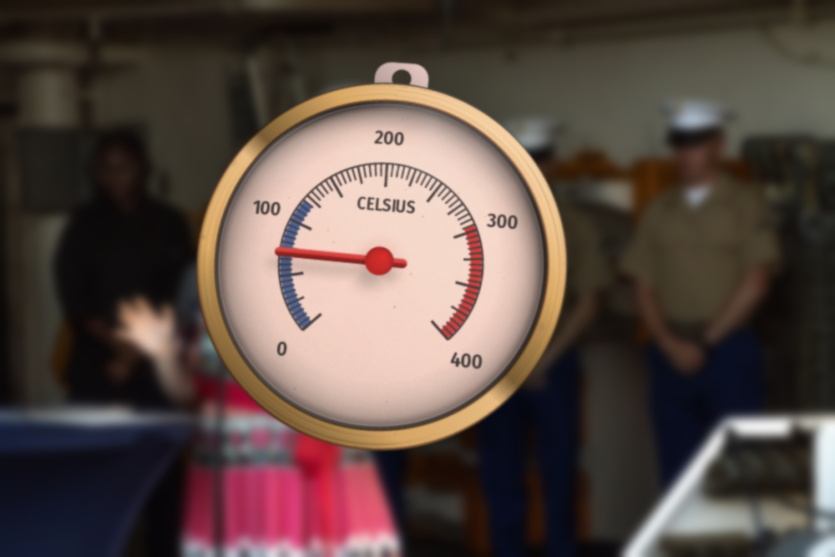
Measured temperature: 70 °C
